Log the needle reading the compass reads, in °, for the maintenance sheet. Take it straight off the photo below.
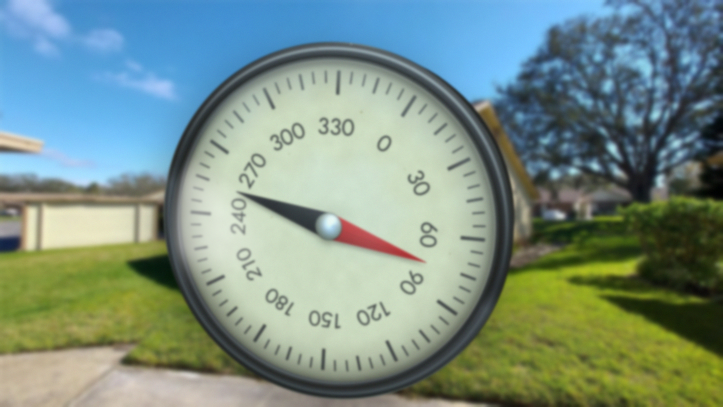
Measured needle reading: 75 °
